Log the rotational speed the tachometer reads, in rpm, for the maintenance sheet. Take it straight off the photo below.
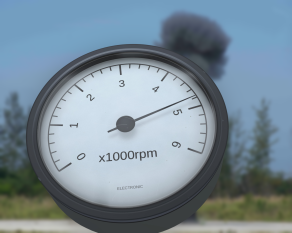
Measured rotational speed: 4800 rpm
